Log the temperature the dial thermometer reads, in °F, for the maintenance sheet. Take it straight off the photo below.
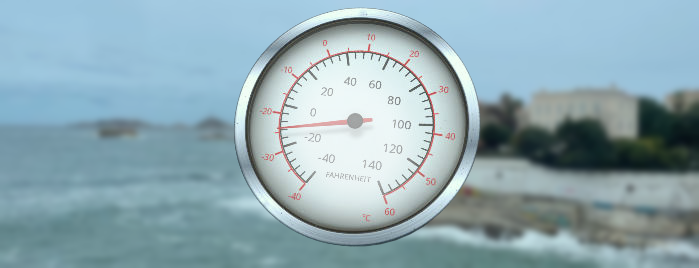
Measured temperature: -12 °F
